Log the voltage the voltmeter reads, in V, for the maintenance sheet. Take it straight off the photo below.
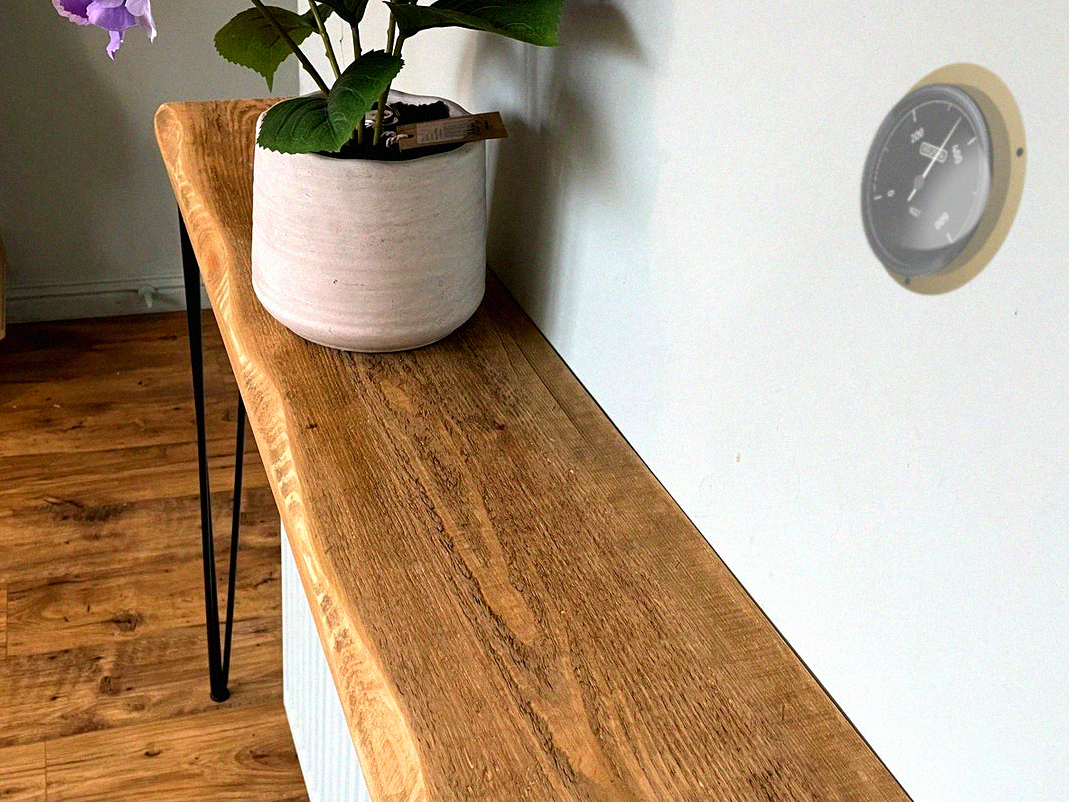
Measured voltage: 350 V
